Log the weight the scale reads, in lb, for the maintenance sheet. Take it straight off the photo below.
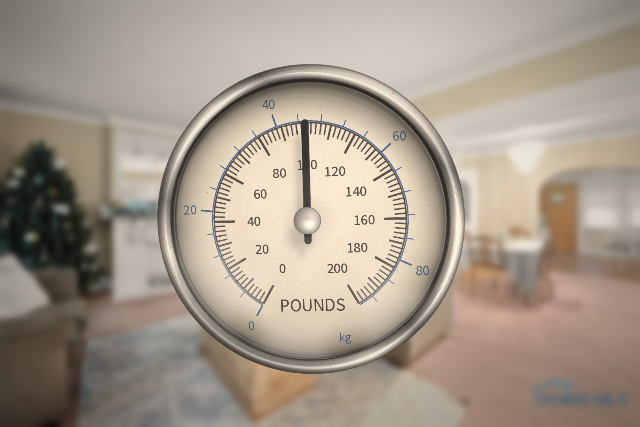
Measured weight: 100 lb
